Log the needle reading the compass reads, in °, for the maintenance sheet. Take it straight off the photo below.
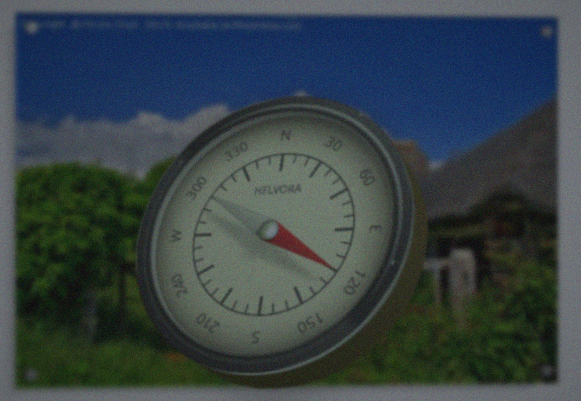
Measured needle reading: 120 °
